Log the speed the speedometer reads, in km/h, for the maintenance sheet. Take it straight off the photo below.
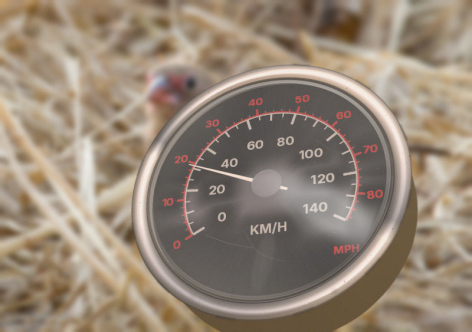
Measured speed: 30 km/h
